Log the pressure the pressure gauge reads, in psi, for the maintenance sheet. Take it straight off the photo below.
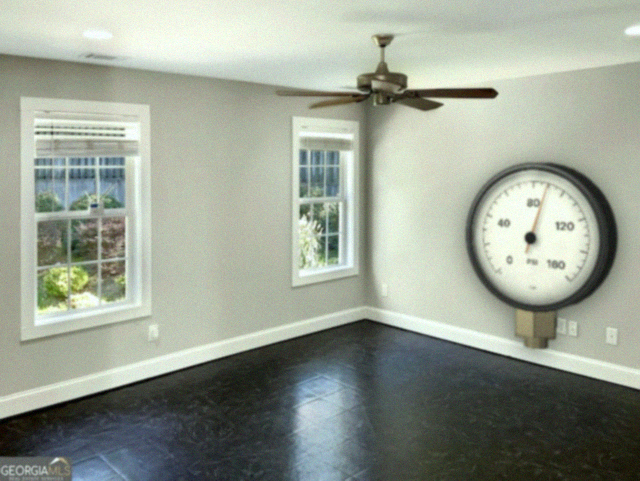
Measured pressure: 90 psi
